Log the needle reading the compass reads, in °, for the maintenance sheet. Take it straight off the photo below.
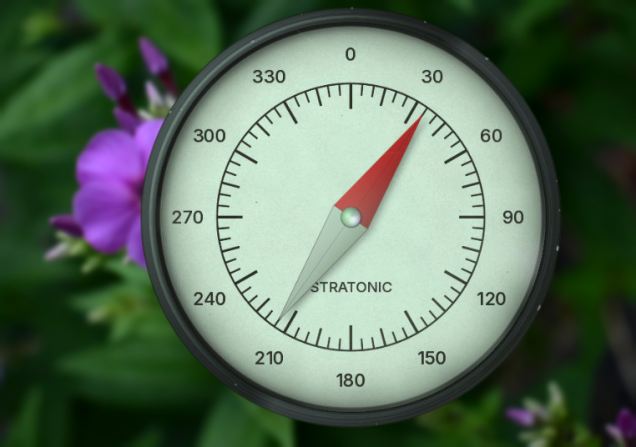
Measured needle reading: 35 °
